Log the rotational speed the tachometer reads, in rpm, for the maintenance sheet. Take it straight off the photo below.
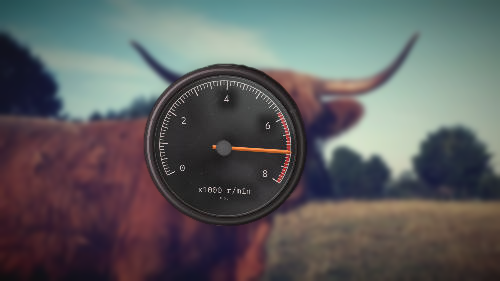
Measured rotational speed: 7000 rpm
